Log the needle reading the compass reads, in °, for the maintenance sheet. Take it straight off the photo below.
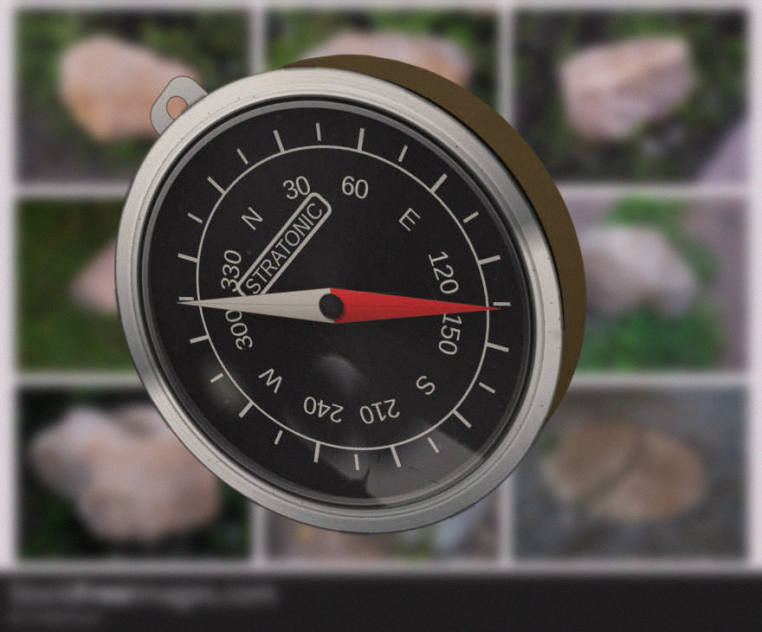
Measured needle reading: 135 °
